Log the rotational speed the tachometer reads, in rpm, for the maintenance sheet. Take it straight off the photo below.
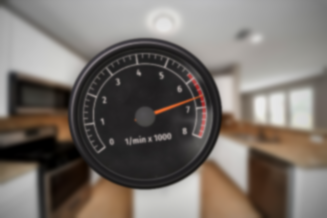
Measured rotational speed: 6600 rpm
